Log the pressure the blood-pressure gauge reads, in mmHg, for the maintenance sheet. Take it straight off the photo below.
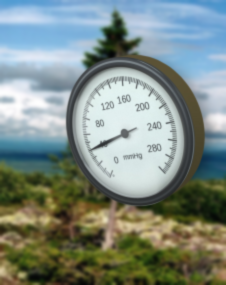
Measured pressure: 40 mmHg
